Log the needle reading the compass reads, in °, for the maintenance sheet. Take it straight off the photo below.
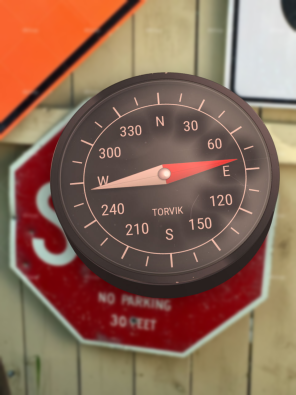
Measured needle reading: 82.5 °
